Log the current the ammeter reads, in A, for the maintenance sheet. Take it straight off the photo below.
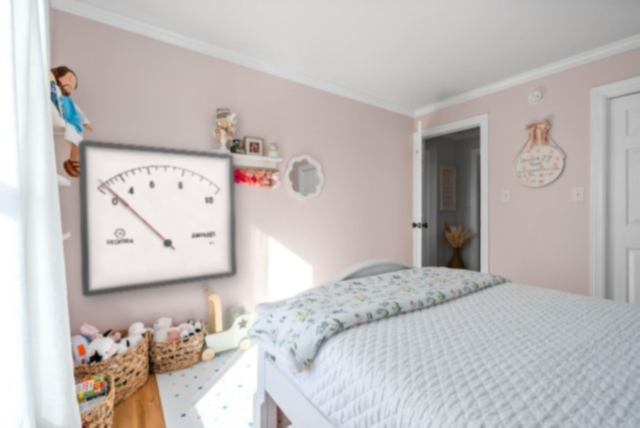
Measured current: 2 A
